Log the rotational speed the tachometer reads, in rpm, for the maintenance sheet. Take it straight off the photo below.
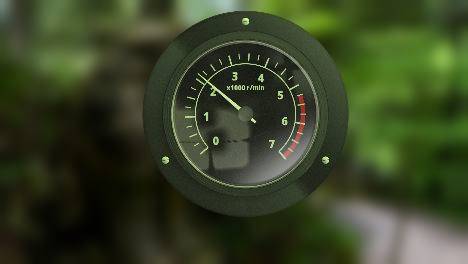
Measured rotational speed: 2125 rpm
